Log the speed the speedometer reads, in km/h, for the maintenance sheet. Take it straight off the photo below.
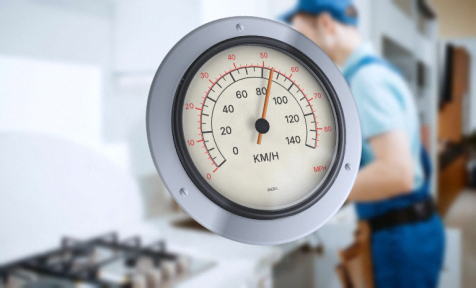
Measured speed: 85 km/h
